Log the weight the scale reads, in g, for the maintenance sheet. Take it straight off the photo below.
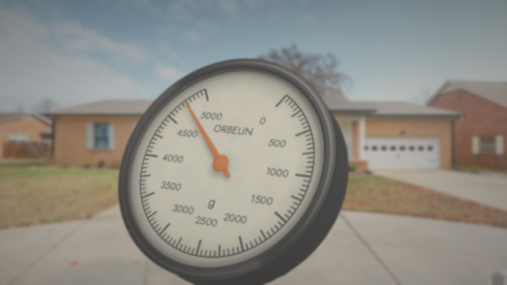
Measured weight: 4750 g
